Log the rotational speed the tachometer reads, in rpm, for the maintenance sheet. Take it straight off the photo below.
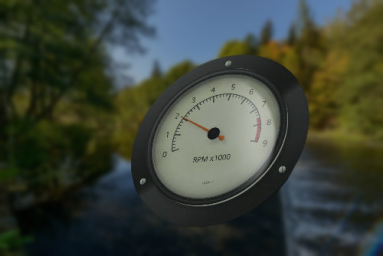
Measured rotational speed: 2000 rpm
